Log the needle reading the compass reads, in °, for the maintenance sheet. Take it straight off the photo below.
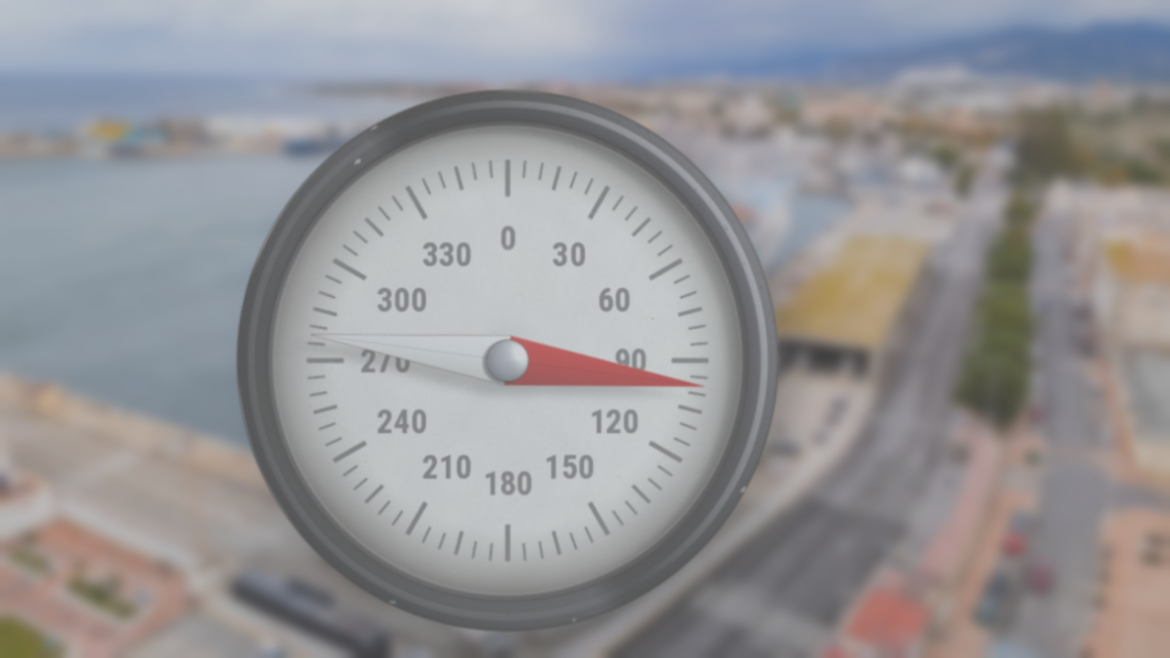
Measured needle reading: 97.5 °
